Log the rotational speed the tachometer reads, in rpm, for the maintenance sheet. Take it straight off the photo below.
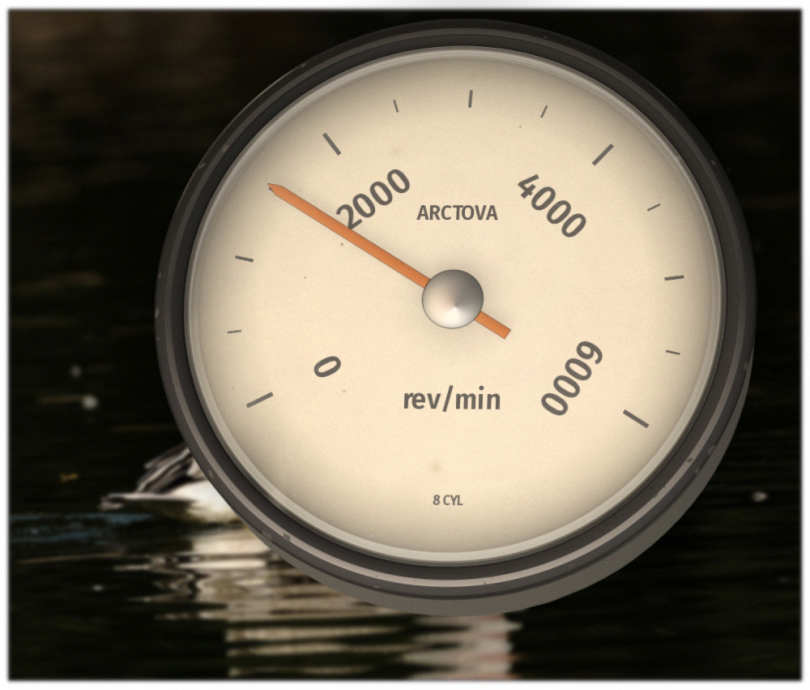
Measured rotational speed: 1500 rpm
